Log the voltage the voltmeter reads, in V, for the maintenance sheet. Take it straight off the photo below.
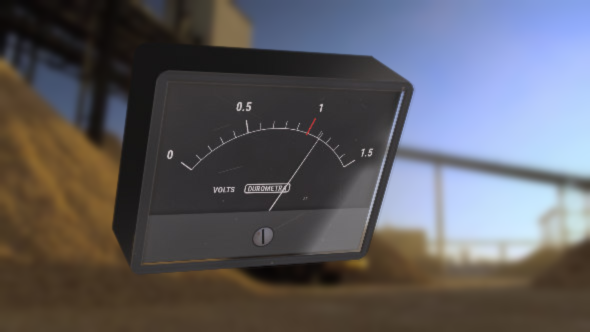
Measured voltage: 1.1 V
